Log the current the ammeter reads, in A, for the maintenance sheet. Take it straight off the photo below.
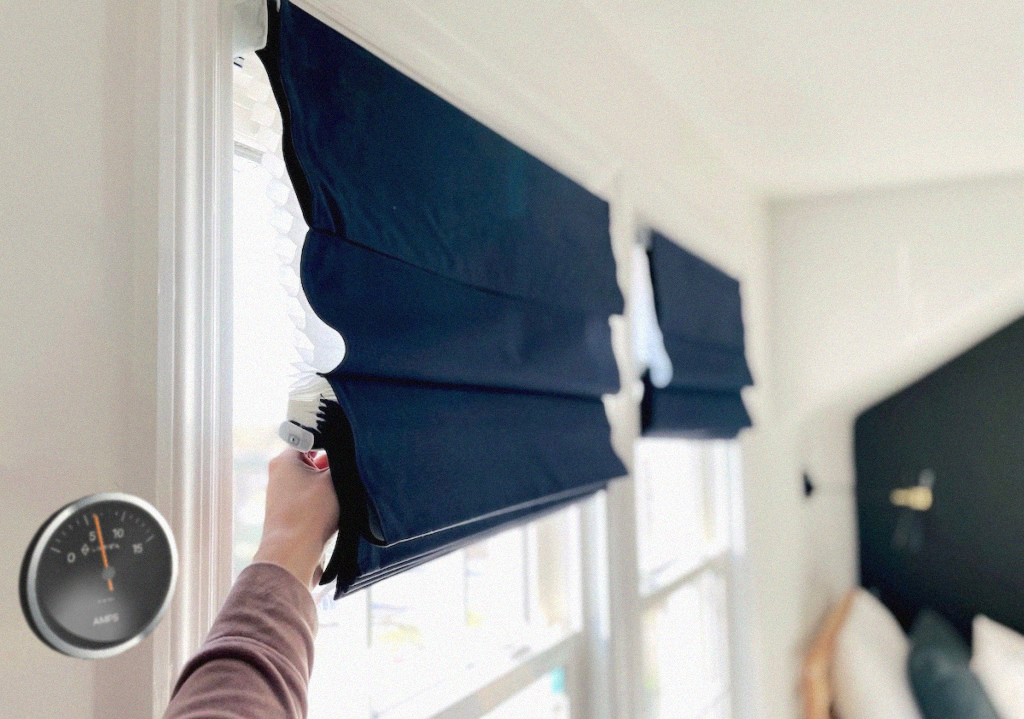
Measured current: 6 A
